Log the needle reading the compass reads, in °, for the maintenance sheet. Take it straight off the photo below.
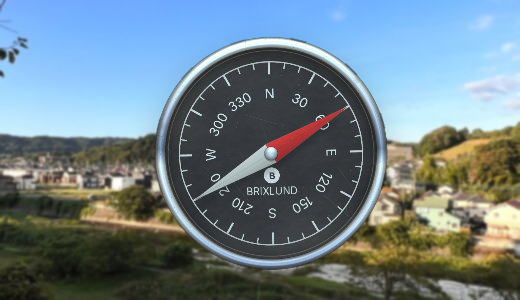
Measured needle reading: 60 °
